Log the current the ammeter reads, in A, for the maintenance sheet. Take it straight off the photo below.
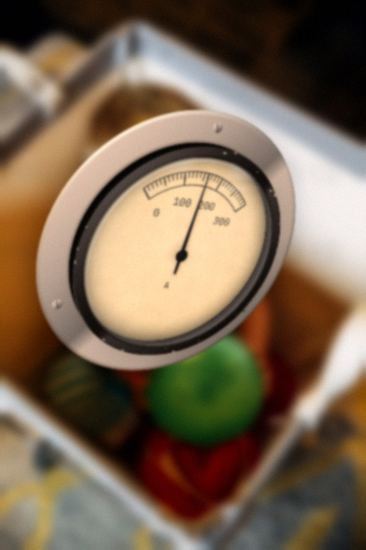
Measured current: 150 A
